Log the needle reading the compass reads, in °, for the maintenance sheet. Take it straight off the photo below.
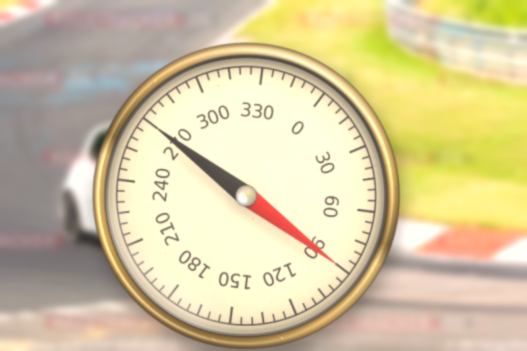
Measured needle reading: 90 °
